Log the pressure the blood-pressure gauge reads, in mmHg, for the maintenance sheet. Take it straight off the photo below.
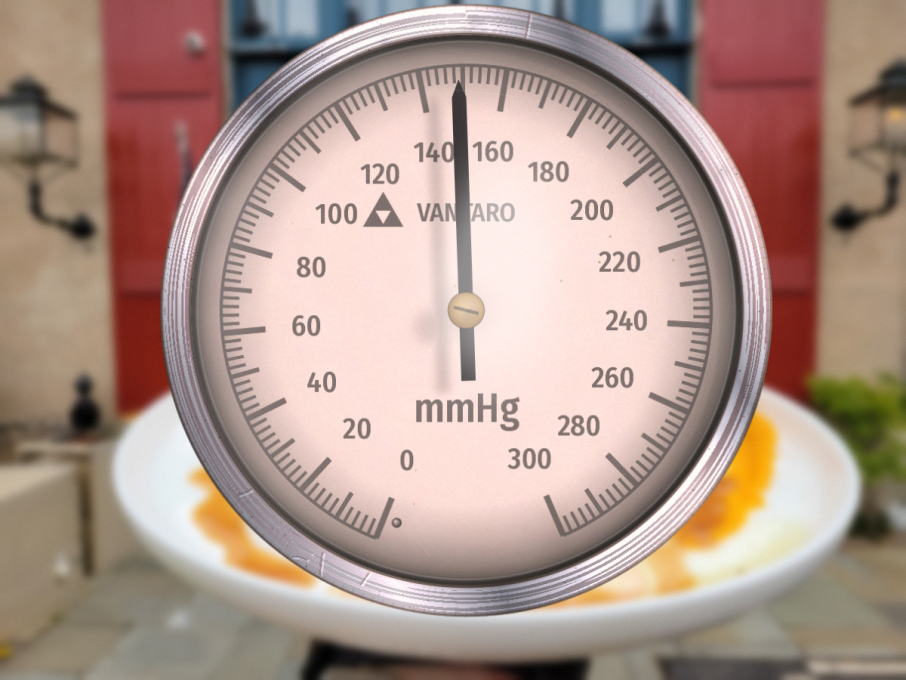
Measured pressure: 149 mmHg
